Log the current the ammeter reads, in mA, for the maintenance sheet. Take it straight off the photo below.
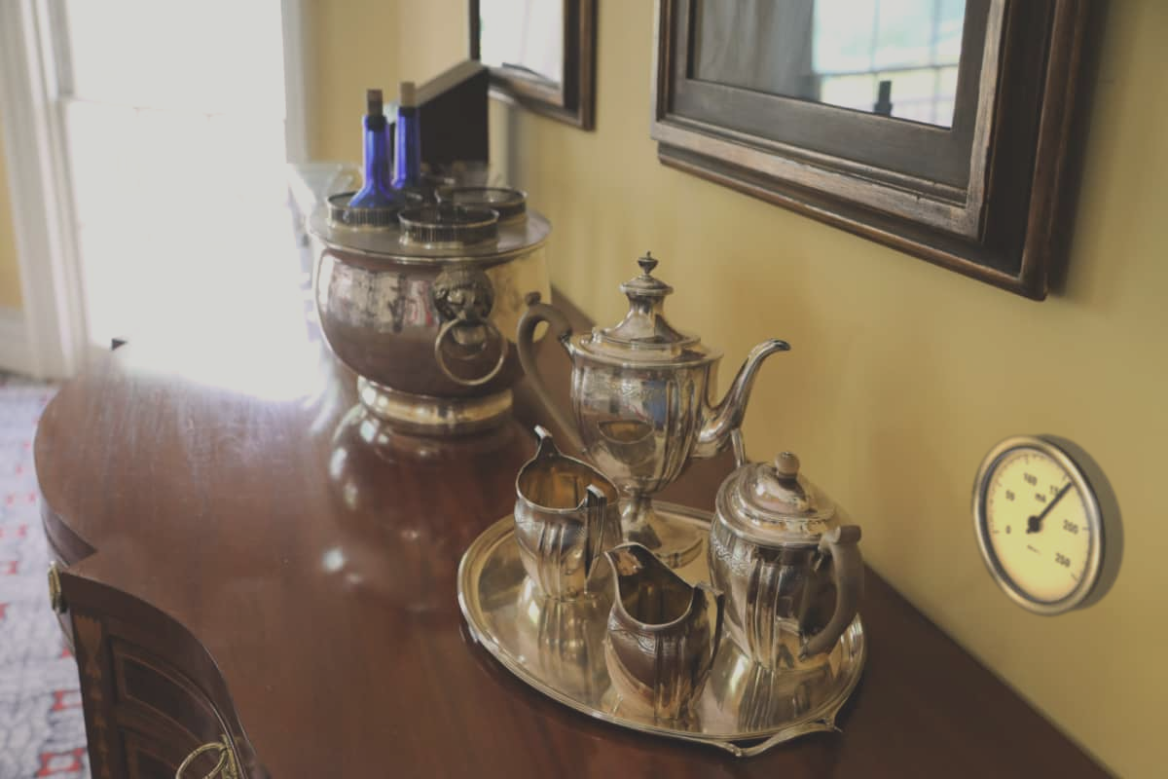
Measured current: 160 mA
